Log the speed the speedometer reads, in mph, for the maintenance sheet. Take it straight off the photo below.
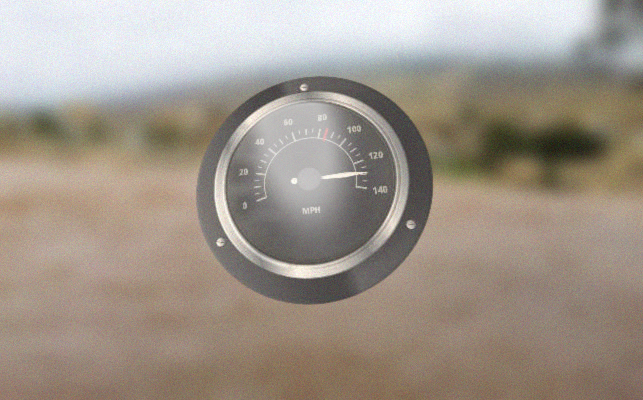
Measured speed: 130 mph
